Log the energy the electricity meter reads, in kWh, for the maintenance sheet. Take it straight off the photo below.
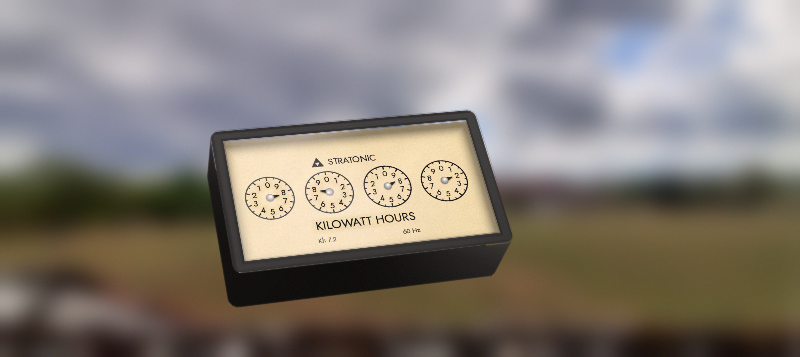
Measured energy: 7782 kWh
